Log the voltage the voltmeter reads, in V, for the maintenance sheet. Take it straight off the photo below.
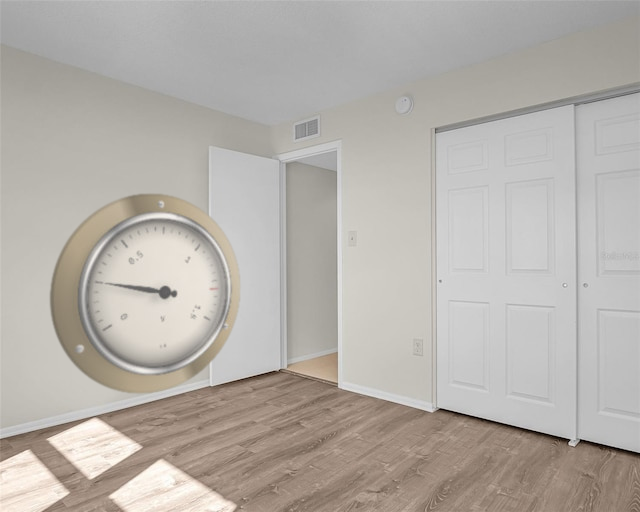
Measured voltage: 0.25 V
